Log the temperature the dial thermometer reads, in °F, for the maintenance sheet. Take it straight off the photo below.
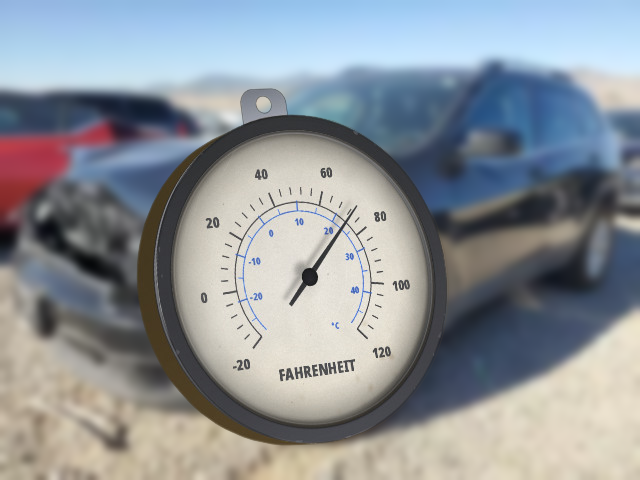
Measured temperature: 72 °F
